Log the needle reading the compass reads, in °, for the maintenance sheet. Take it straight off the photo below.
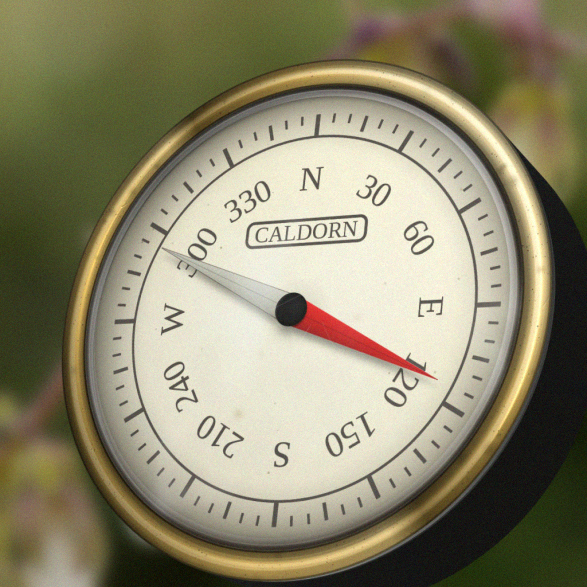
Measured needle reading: 115 °
